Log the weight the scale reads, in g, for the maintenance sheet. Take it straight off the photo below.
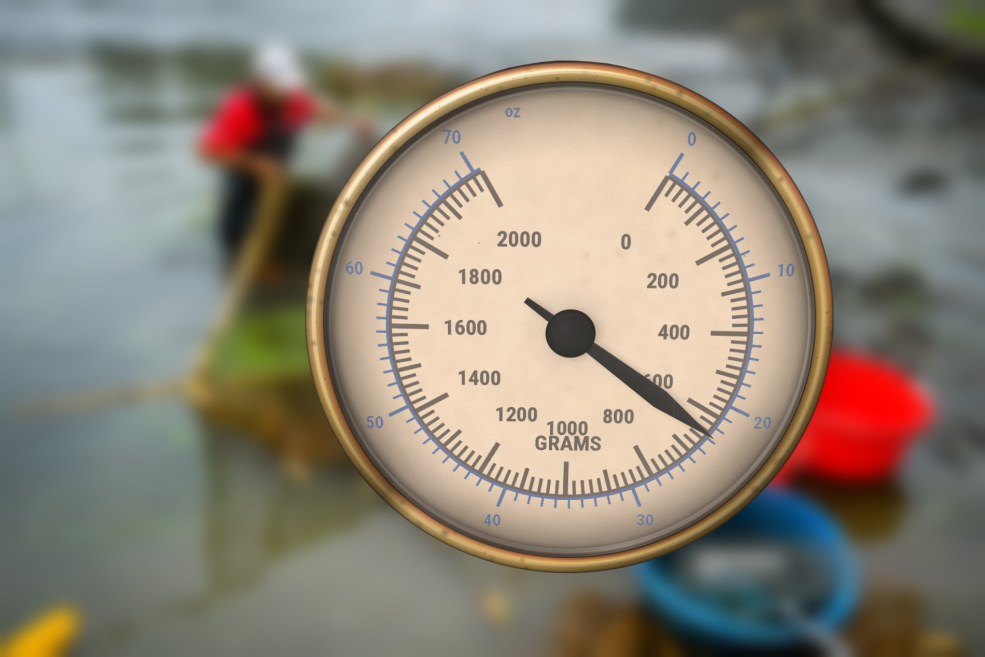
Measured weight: 640 g
